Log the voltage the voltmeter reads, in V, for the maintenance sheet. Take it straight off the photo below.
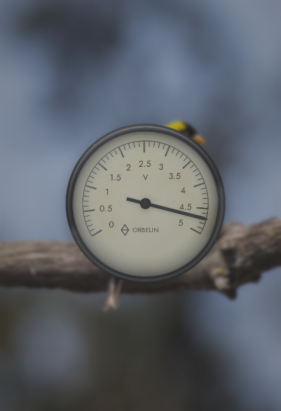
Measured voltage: 4.7 V
